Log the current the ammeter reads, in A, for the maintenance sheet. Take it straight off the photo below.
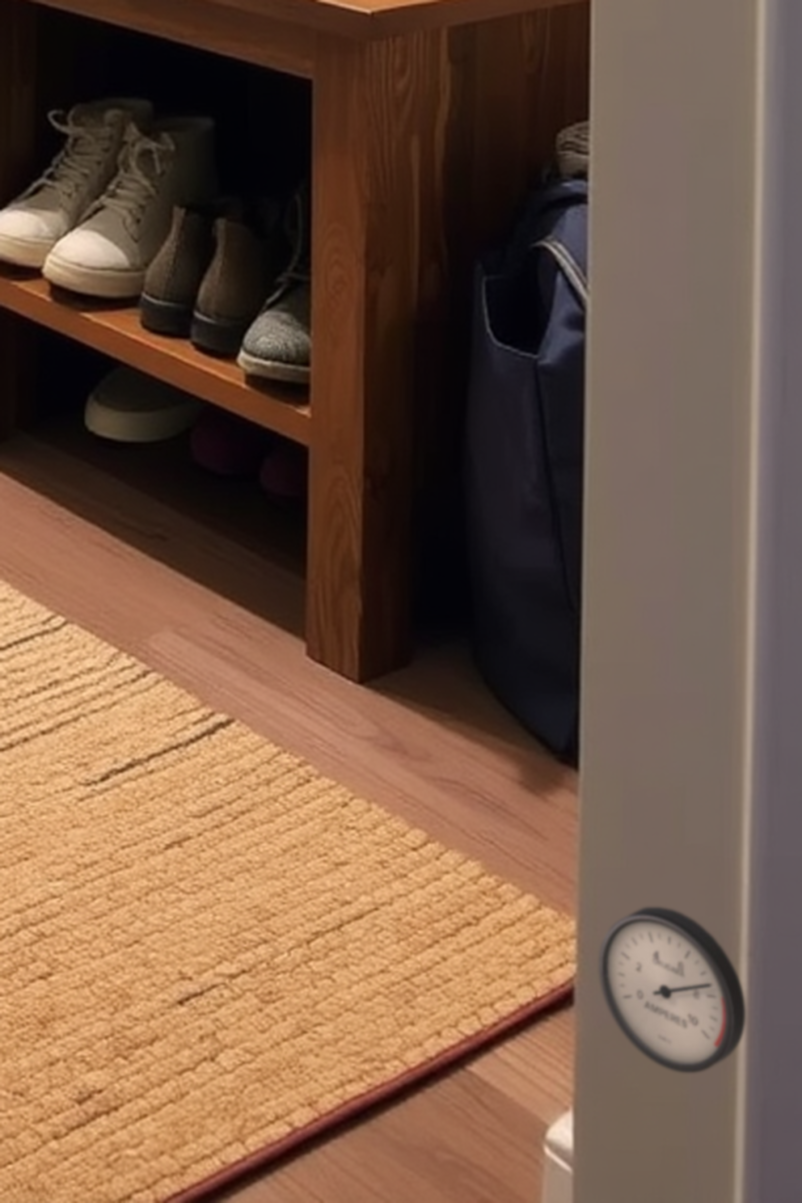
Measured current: 7.5 A
